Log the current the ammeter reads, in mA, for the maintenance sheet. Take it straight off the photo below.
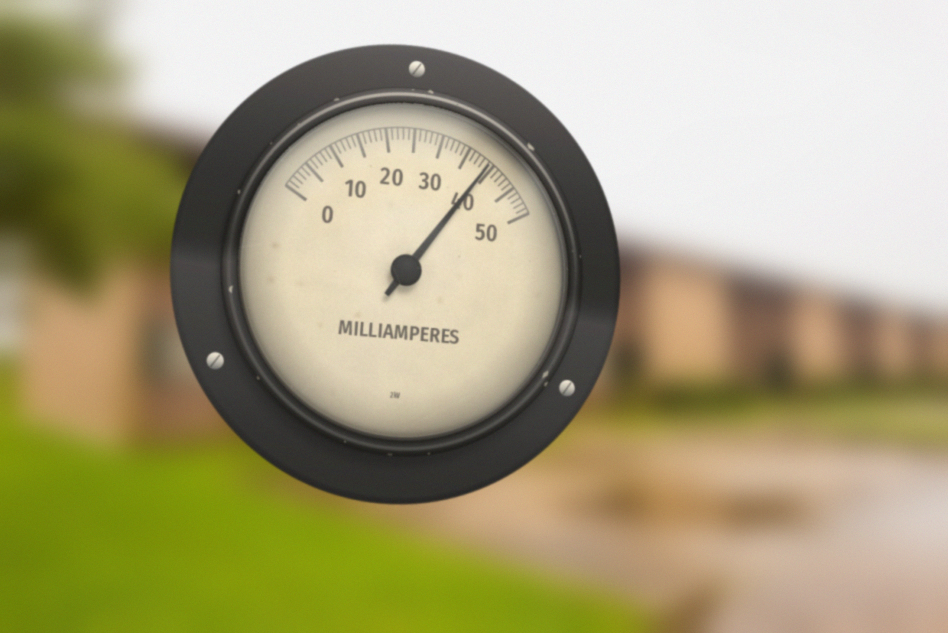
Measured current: 39 mA
